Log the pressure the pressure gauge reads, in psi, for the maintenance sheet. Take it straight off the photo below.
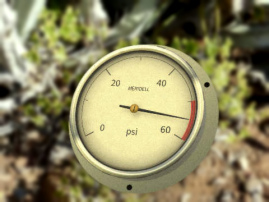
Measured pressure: 55 psi
